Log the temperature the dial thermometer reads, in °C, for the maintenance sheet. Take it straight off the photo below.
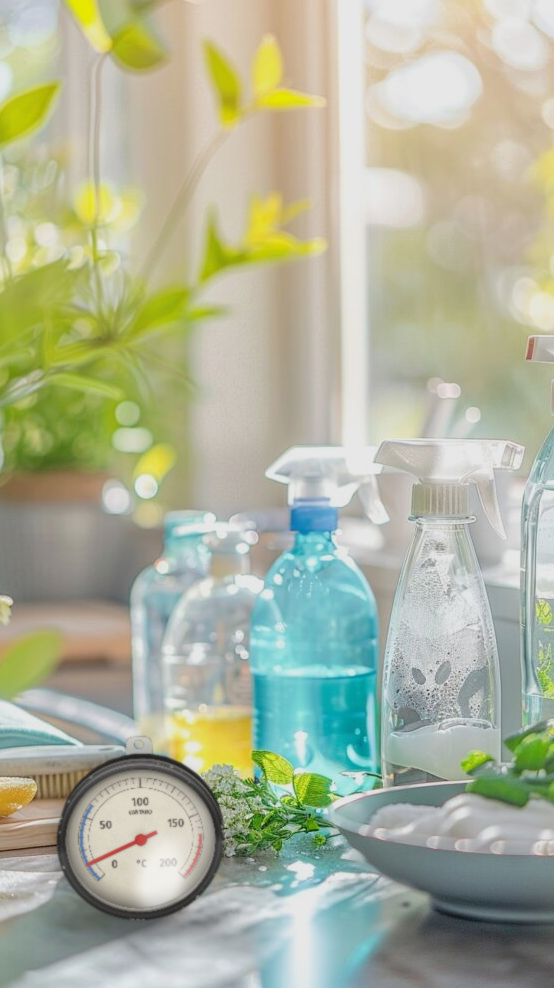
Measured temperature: 15 °C
